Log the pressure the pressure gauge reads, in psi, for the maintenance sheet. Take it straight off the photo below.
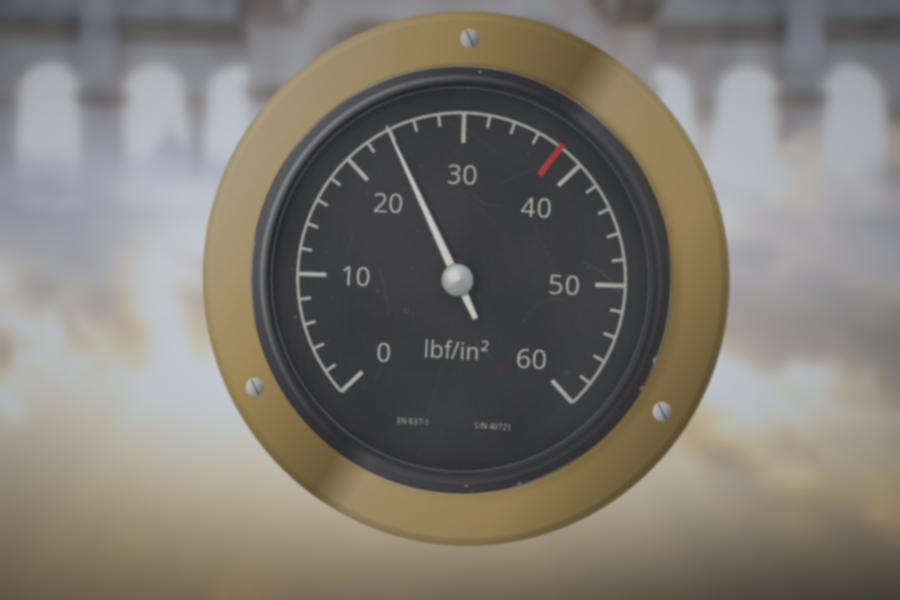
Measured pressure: 24 psi
